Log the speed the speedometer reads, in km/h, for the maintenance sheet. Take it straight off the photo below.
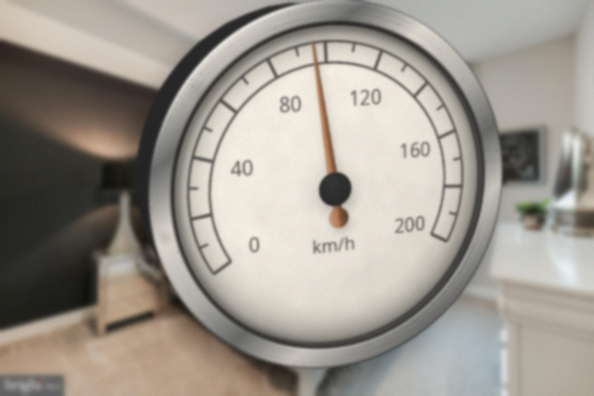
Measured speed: 95 km/h
